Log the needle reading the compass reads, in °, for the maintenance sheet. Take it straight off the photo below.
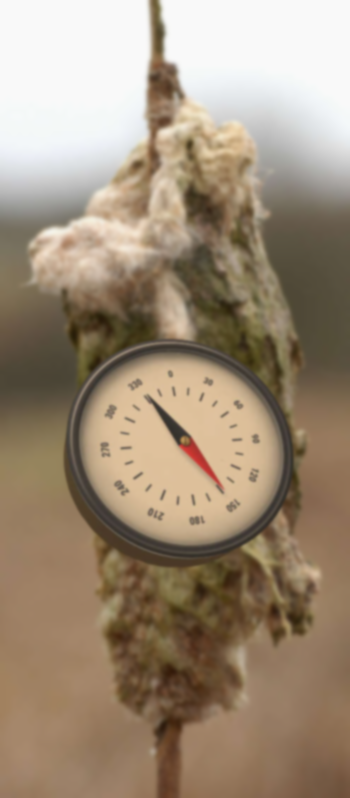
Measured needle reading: 150 °
